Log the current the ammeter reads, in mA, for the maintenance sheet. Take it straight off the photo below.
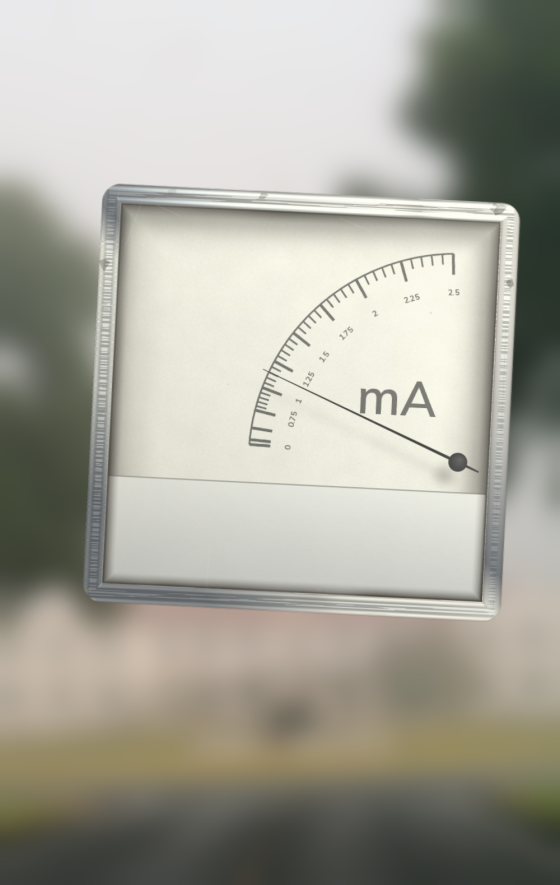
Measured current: 1.15 mA
